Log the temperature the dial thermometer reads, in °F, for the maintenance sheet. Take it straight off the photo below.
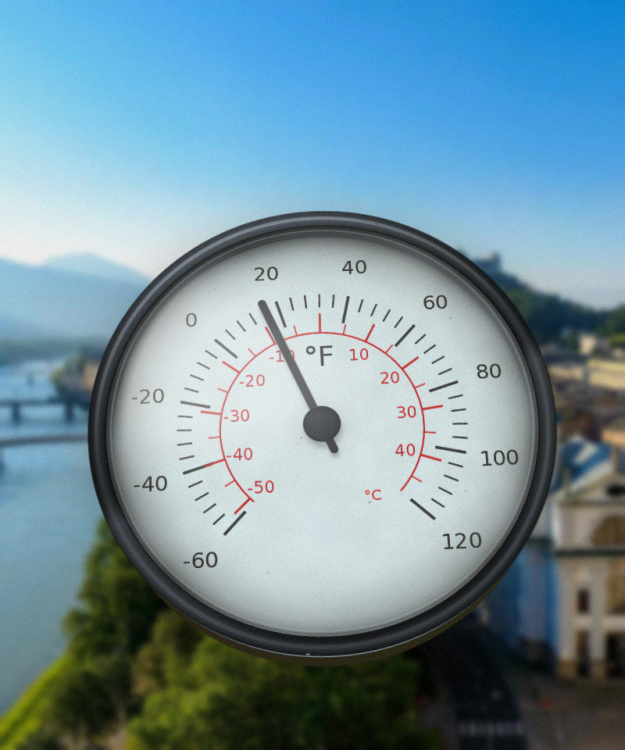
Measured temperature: 16 °F
